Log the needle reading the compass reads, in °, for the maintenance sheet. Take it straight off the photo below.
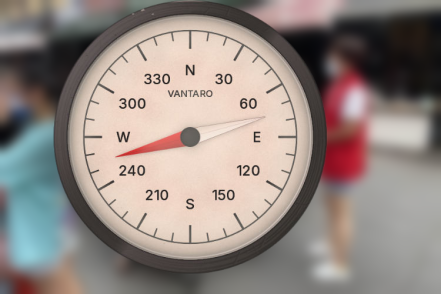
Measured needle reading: 255 °
